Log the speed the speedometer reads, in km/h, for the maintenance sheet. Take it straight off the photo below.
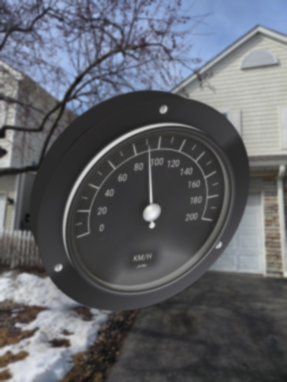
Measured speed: 90 km/h
